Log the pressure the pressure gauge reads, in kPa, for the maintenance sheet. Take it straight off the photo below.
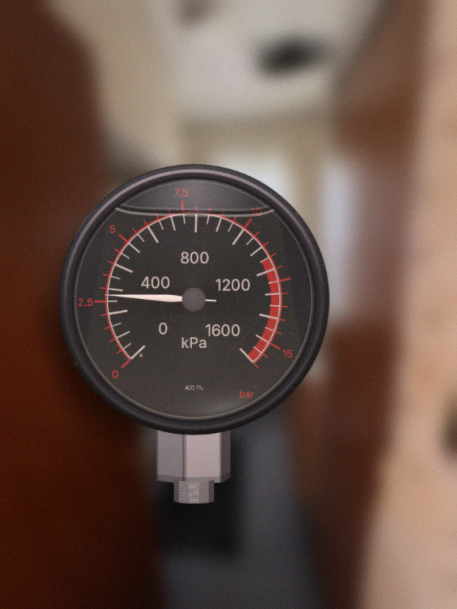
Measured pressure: 275 kPa
